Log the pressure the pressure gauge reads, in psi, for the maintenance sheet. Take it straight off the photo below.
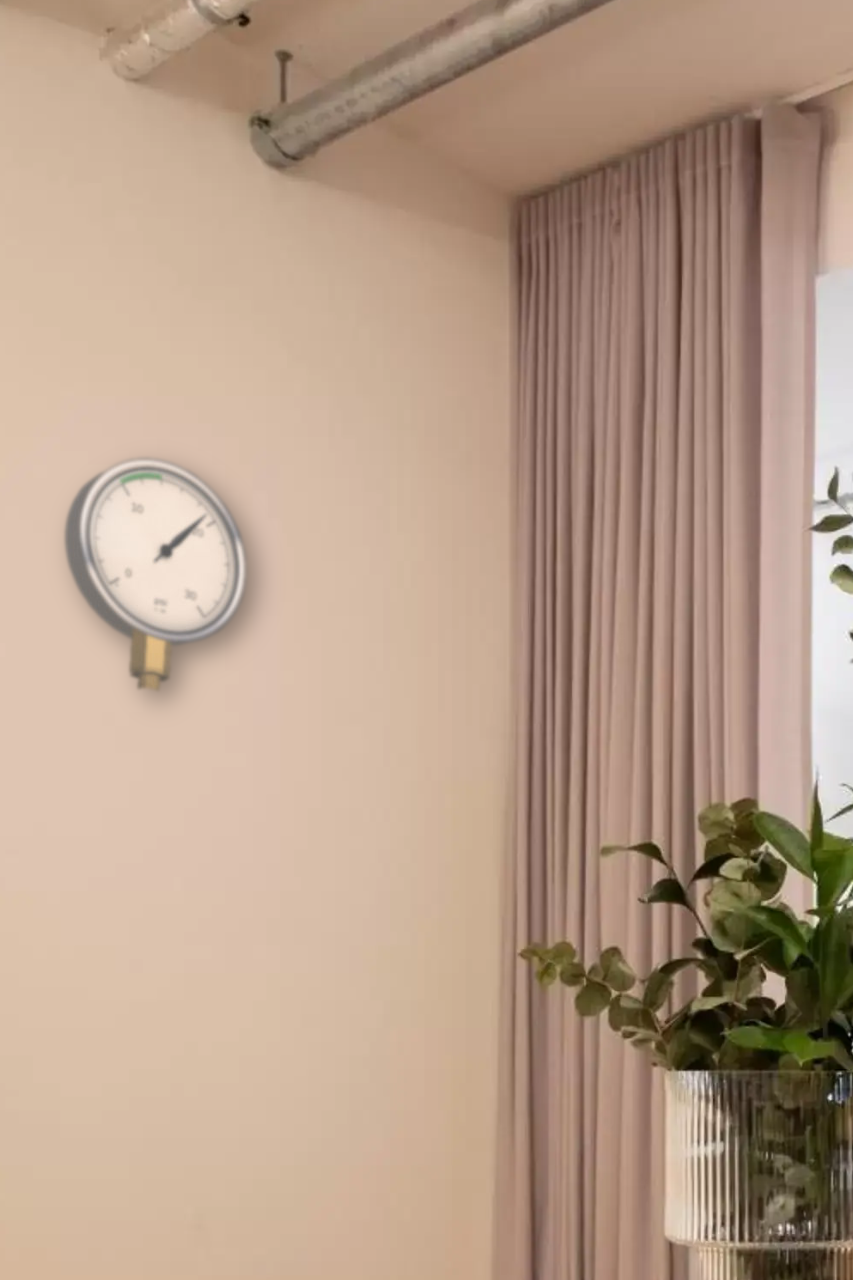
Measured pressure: 19 psi
